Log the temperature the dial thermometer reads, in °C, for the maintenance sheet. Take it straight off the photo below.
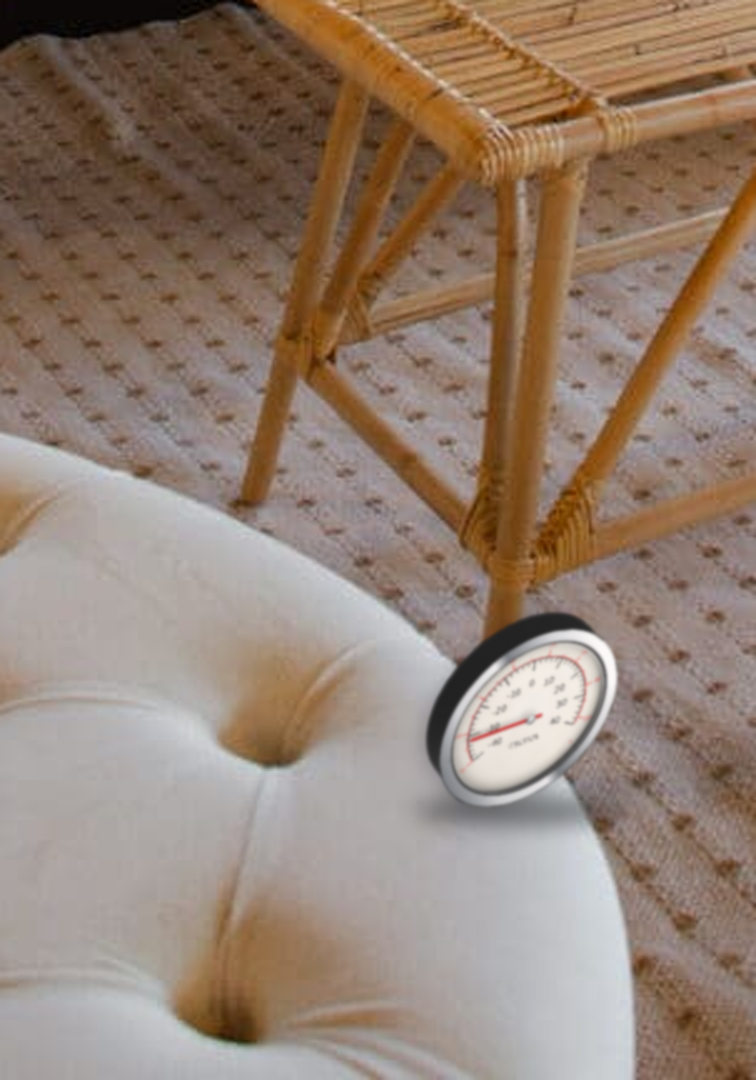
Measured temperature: -30 °C
